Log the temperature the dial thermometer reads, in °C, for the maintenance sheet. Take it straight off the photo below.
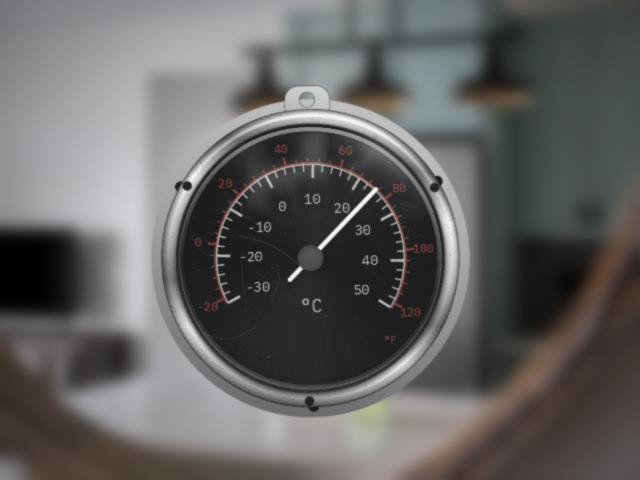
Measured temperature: 24 °C
